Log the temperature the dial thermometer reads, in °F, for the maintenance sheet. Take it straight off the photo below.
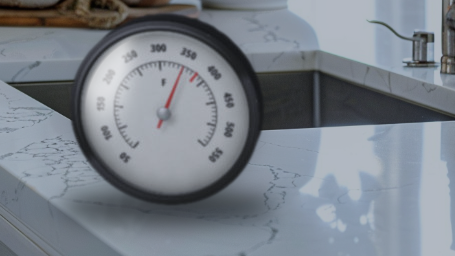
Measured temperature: 350 °F
